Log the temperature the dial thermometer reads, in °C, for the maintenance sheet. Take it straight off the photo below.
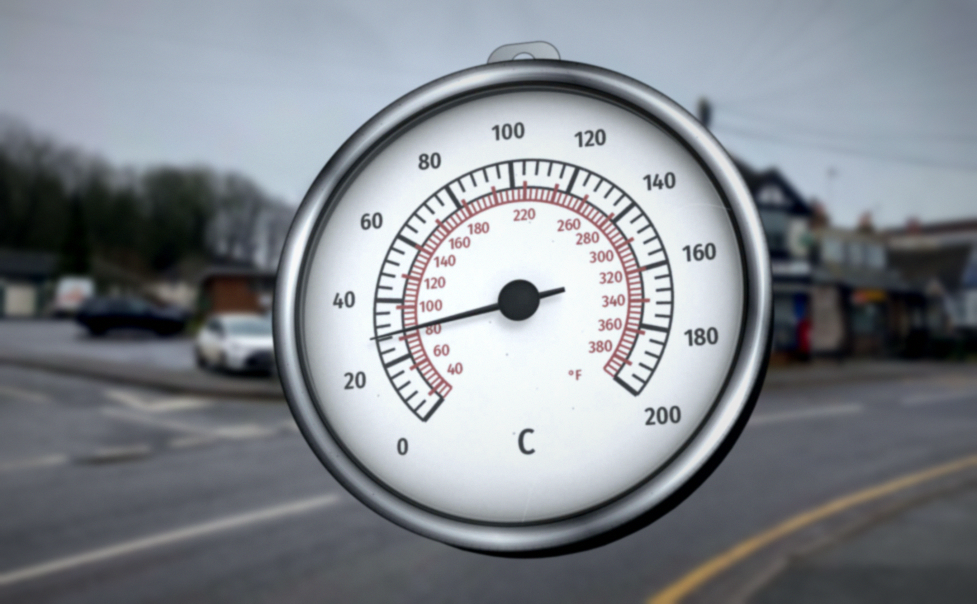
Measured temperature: 28 °C
